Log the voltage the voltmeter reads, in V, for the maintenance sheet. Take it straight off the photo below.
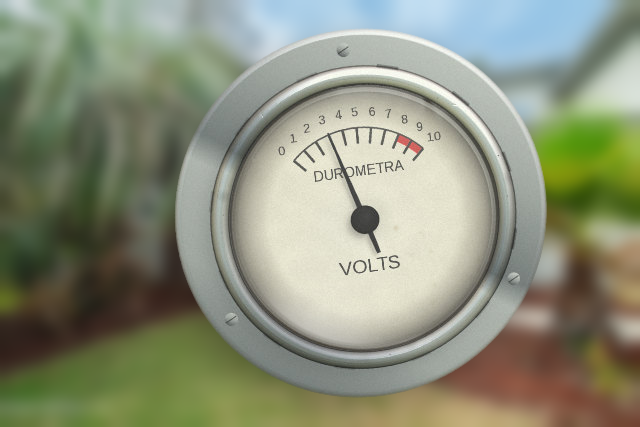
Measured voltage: 3 V
